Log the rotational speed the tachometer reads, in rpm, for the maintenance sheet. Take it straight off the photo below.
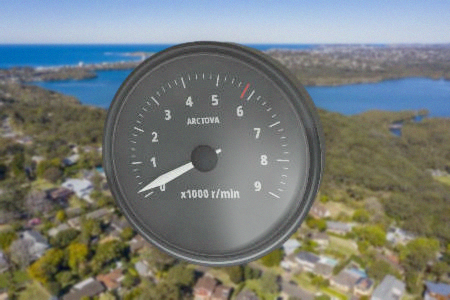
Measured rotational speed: 200 rpm
